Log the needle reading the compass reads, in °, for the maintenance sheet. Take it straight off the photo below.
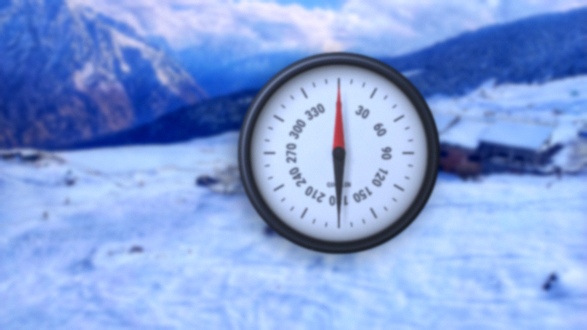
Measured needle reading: 0 °
